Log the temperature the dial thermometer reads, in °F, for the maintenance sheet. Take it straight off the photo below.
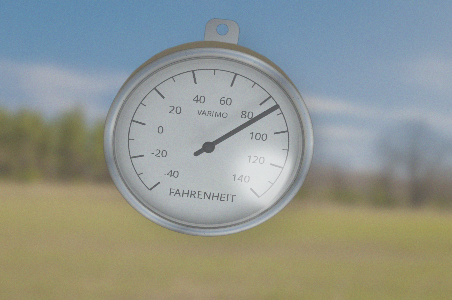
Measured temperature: 85 °F
